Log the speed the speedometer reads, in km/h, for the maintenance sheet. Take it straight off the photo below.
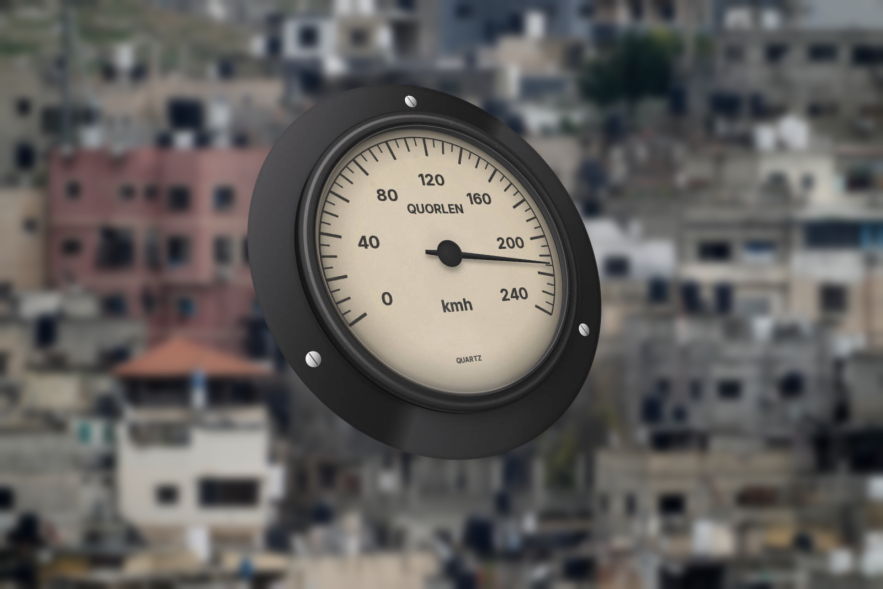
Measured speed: 215 km/h
